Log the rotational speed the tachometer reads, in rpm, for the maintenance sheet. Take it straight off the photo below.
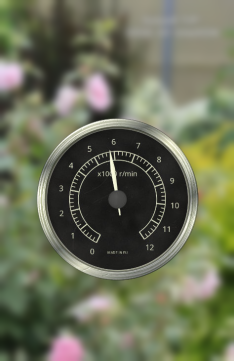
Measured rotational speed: 5800 rpm
